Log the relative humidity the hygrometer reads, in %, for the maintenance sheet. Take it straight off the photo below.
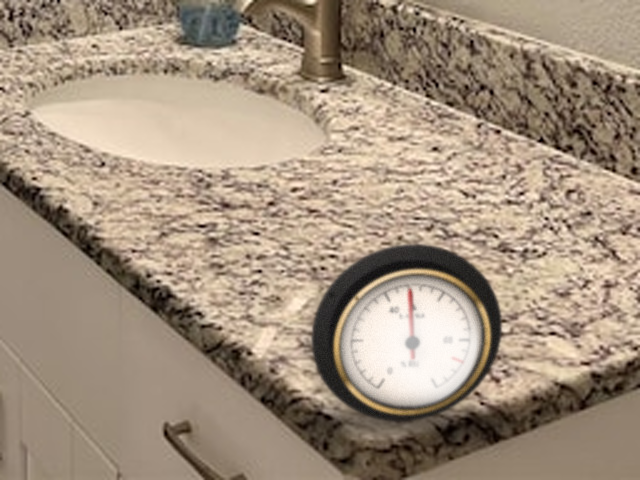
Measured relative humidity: 48 %
